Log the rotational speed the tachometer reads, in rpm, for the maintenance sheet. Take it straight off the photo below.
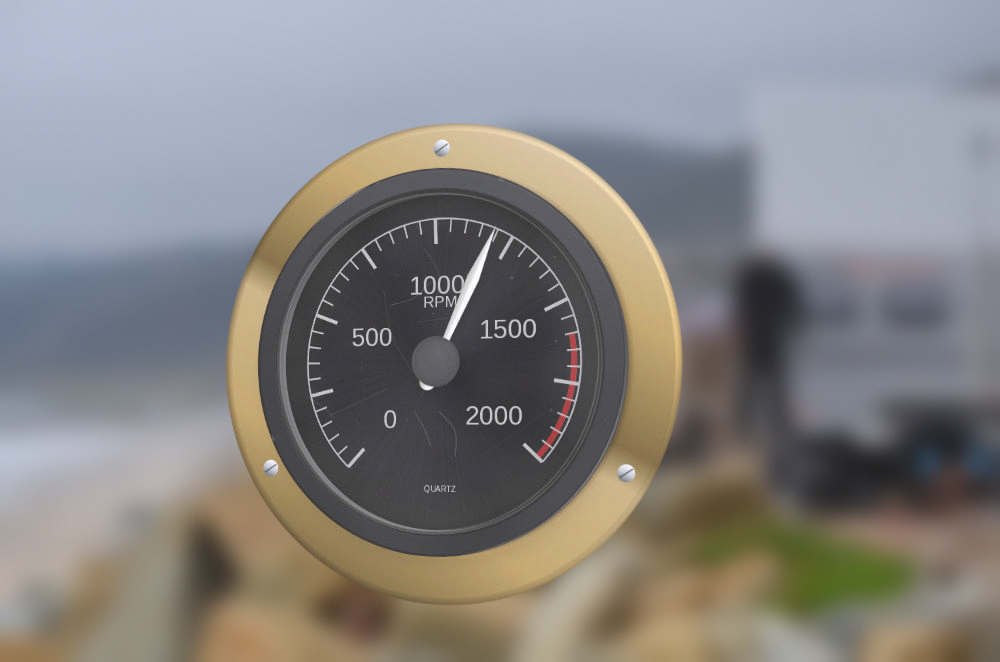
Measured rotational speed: 1200 rpm
